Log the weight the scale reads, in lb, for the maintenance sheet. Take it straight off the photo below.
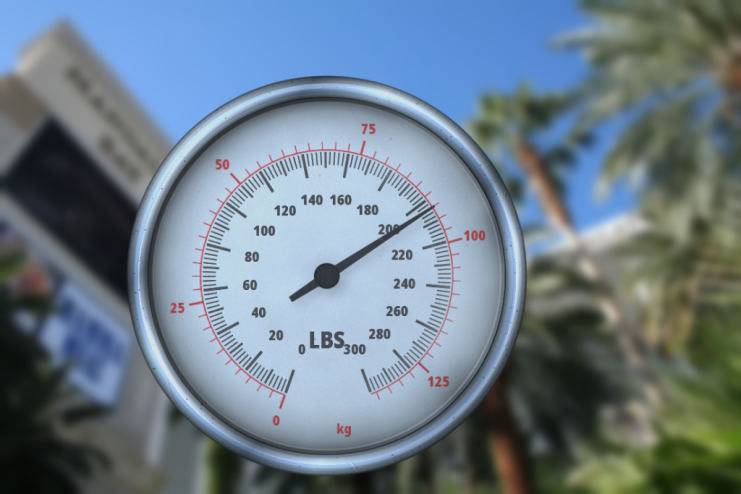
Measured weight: 204 lb
